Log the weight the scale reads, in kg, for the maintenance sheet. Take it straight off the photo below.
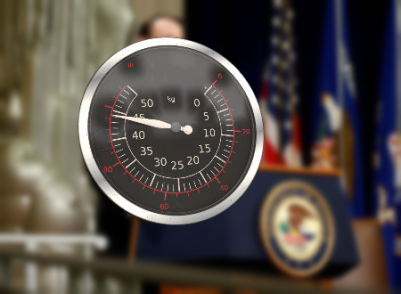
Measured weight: 44 kg
